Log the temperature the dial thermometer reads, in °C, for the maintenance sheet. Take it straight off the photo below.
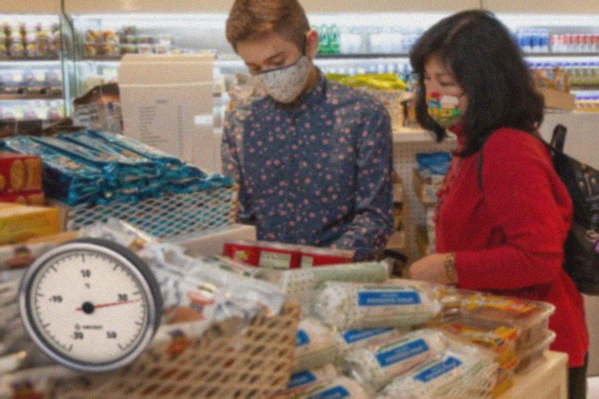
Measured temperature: 32 °C
